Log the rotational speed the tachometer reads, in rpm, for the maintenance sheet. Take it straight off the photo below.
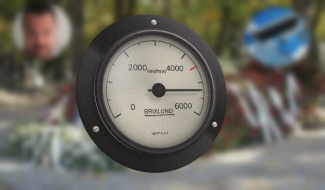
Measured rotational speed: 5250 rpm
